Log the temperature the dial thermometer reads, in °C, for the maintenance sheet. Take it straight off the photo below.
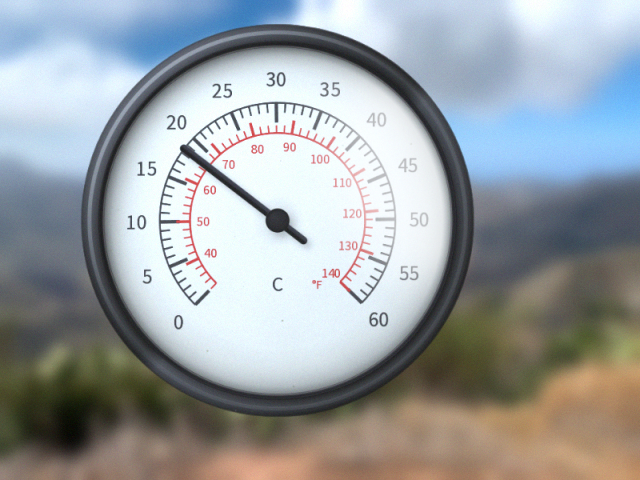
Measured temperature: 18.5 °C
